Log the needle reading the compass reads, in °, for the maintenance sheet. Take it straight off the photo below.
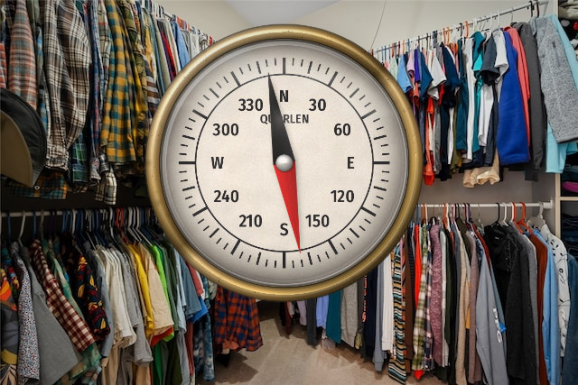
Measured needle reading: 170 °
